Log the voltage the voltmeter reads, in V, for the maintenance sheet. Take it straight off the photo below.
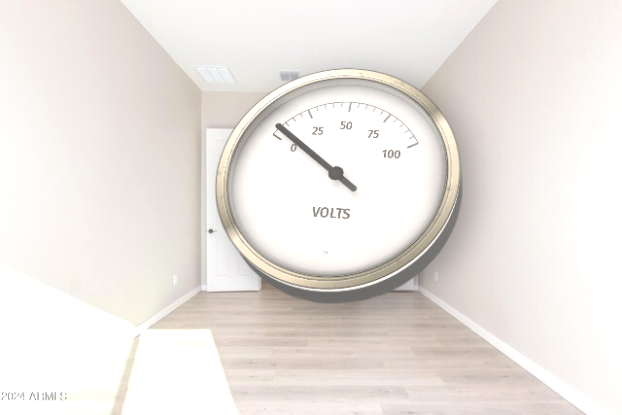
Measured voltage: 5 V
